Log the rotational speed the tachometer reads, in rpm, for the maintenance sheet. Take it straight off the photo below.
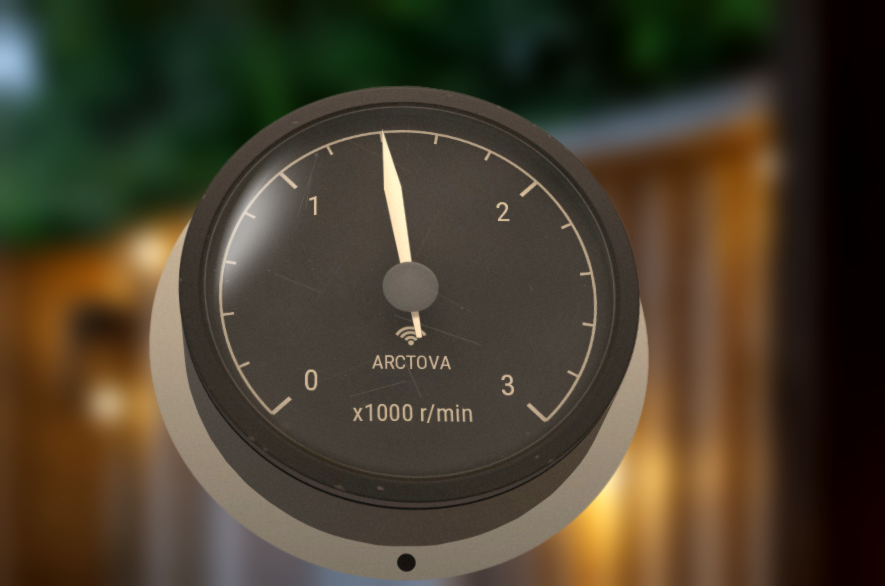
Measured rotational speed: 1400 rpm
